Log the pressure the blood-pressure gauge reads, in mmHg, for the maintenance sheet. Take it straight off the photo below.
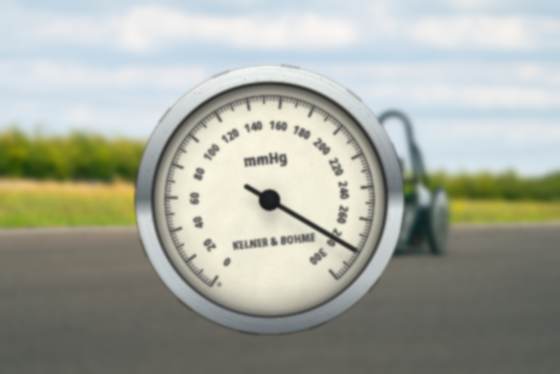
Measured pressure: 280 mmHg
